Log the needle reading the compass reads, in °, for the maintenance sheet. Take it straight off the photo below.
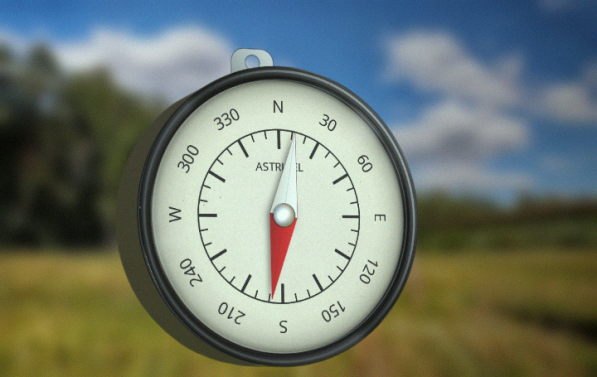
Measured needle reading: 190 °
